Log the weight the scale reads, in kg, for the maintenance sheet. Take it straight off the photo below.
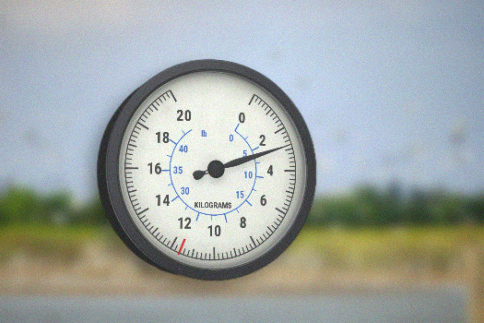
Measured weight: 2.8 kg
